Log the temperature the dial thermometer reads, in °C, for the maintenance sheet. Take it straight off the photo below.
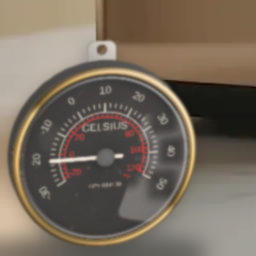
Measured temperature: -20 °C
